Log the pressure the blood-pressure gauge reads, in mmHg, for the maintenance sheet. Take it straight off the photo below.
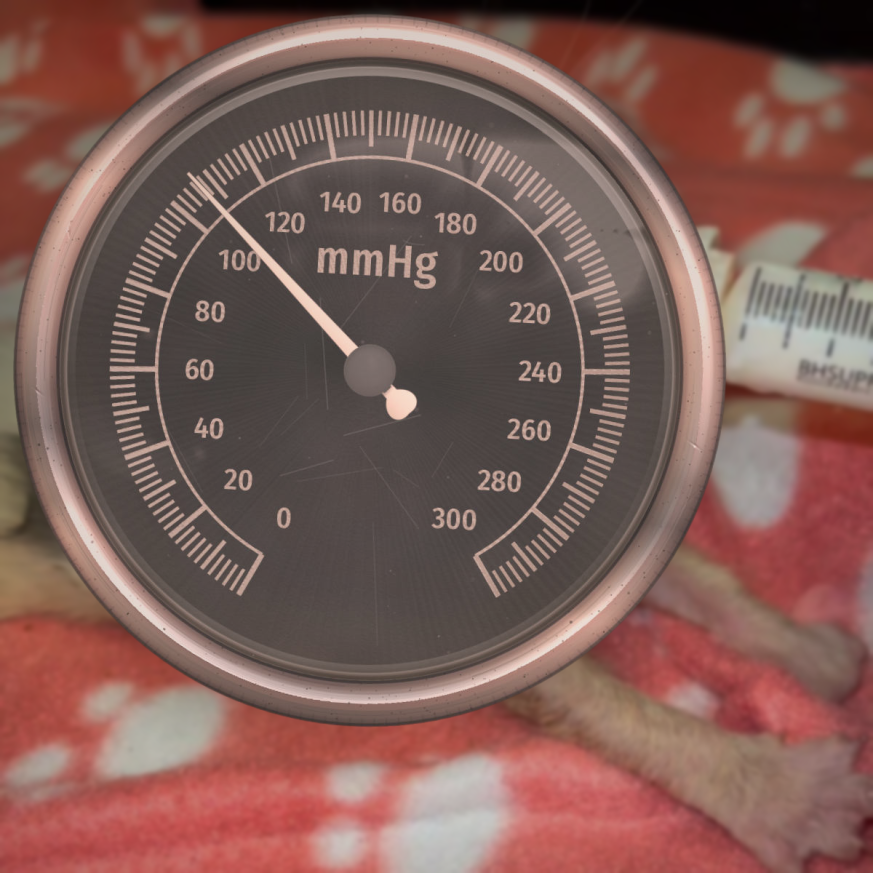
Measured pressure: 107 mmHg
